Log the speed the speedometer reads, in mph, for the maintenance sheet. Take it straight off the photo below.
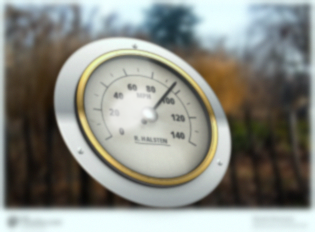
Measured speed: 95 mph
